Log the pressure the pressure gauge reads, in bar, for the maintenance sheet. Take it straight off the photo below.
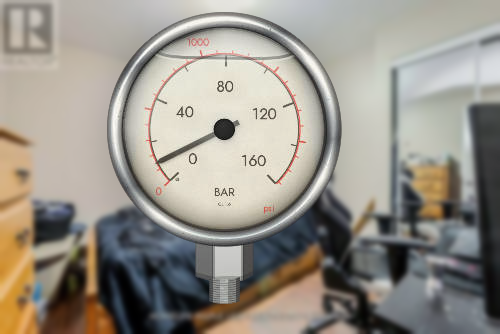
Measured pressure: 10 bar
